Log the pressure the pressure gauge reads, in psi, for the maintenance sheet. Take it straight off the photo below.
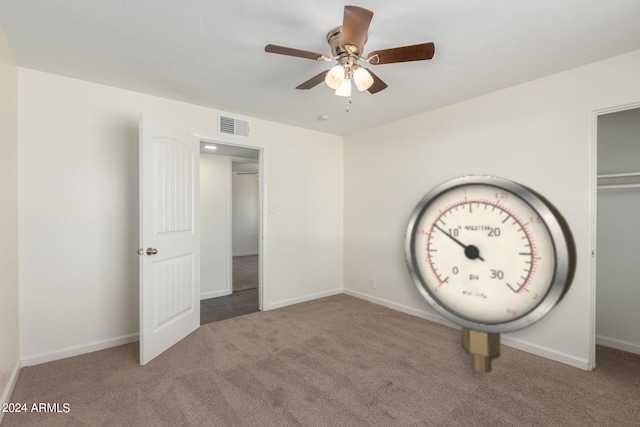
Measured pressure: 9 psi
